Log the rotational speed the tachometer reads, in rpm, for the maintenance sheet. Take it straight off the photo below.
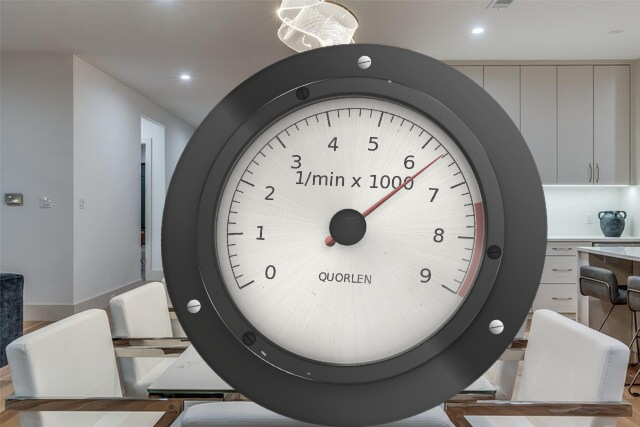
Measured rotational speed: 6400 rpm
